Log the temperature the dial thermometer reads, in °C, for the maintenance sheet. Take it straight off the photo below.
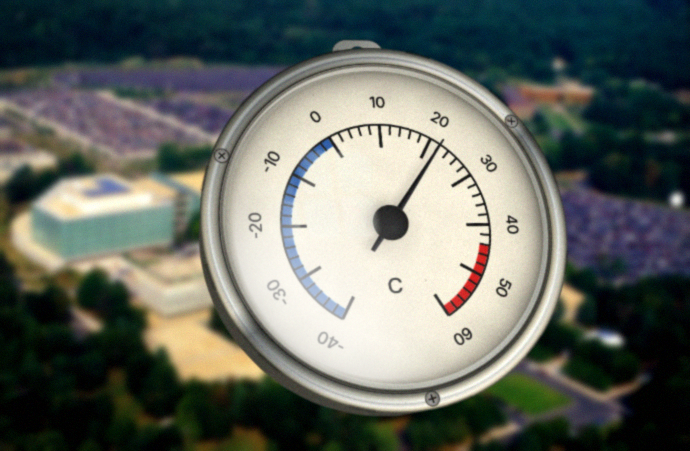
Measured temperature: 22 °C
